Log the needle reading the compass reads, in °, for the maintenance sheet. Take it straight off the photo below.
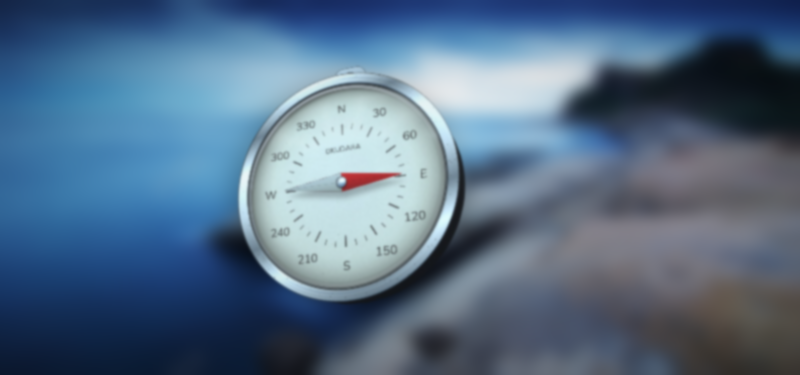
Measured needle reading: 90 °
